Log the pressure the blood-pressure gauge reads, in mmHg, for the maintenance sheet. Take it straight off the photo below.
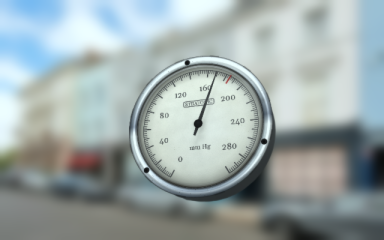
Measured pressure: 170 mmHg
